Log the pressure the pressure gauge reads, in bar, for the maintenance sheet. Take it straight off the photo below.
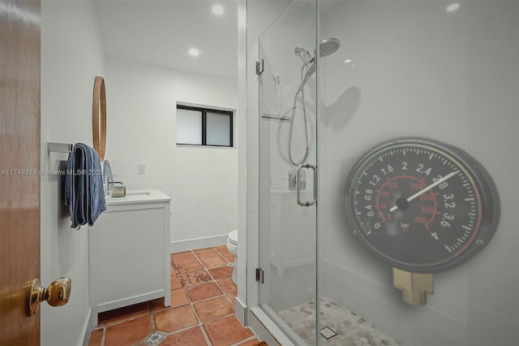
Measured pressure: 2.8 bar
